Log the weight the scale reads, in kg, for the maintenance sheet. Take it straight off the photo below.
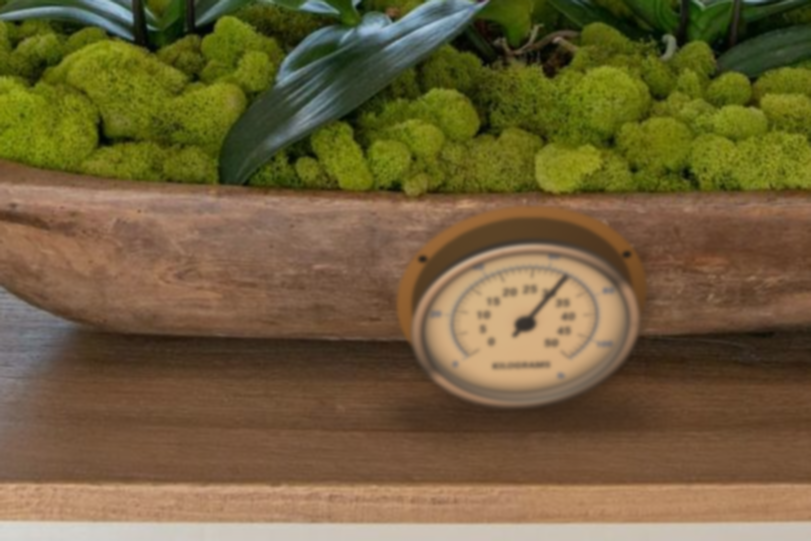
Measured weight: 30 kg
